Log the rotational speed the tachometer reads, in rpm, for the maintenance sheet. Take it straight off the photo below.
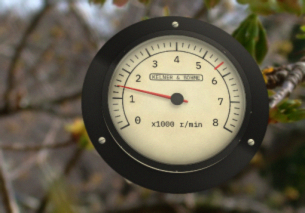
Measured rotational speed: 1400 rpm
